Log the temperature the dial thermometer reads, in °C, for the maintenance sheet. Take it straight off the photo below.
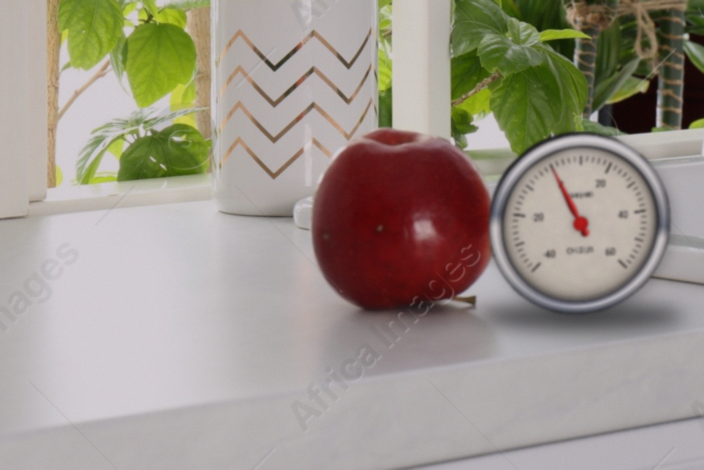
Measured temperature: 0 °C
